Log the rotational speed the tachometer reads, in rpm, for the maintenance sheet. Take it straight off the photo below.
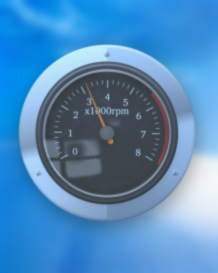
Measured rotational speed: 3200 rpm
